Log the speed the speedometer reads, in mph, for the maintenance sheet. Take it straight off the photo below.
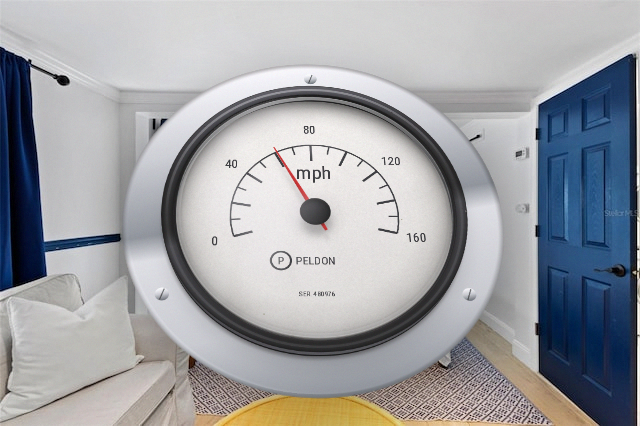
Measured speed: 60 mph
